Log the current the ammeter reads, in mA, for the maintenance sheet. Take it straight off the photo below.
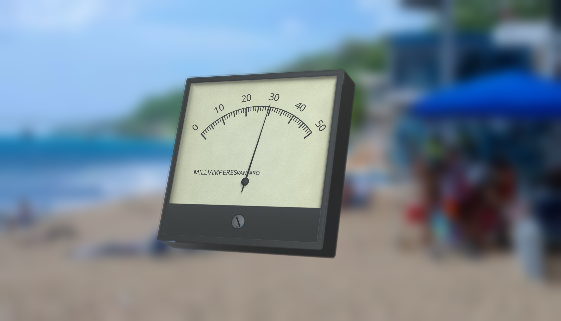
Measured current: 30 mA
